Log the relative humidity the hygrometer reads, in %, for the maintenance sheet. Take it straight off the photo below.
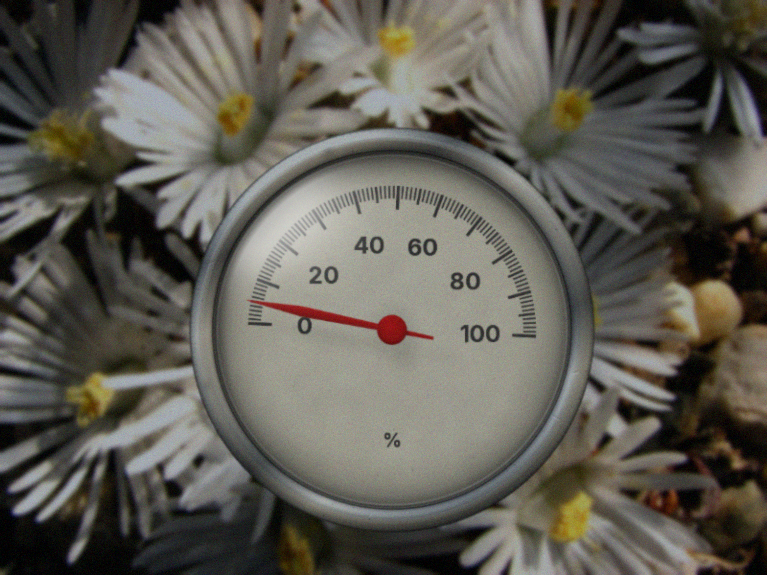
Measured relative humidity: 5 %
